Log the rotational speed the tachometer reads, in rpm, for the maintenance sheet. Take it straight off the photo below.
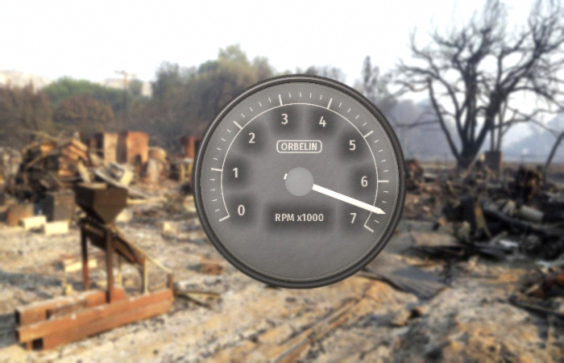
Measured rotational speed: 6600 rpm
